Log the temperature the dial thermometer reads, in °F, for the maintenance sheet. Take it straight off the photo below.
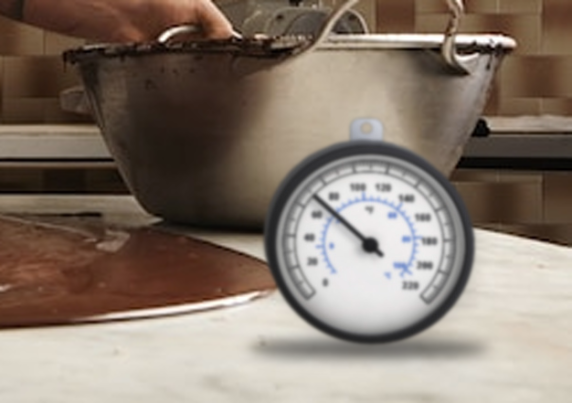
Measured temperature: 70 °F
